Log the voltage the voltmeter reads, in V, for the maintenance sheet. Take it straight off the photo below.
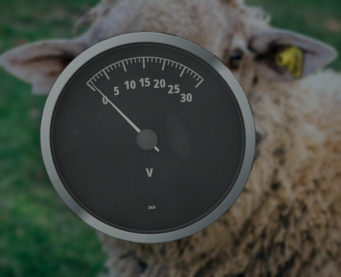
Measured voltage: 1 V
